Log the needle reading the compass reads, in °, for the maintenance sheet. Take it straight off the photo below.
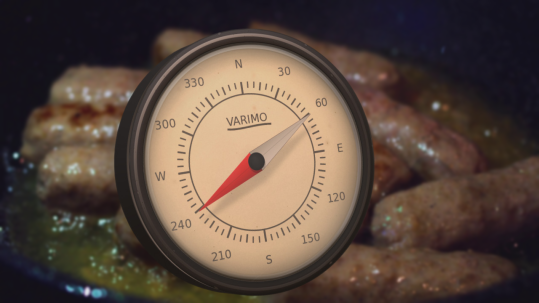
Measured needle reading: 240 °
